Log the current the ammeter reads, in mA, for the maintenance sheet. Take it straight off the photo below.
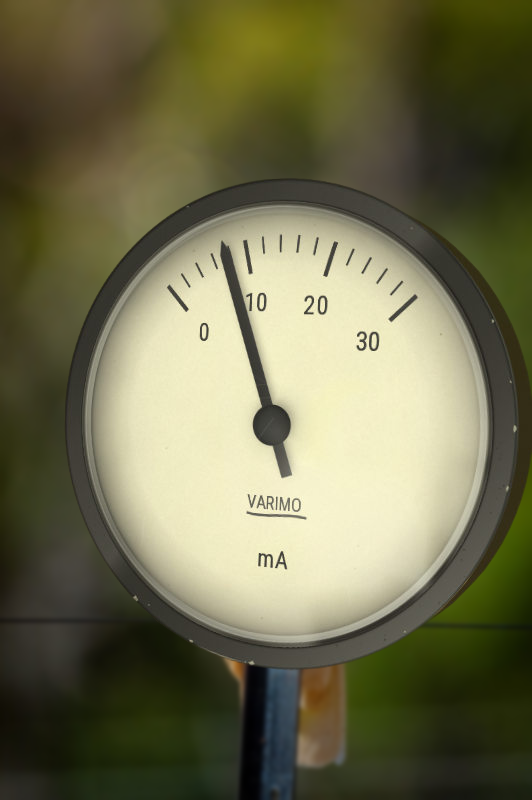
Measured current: 8 mA
